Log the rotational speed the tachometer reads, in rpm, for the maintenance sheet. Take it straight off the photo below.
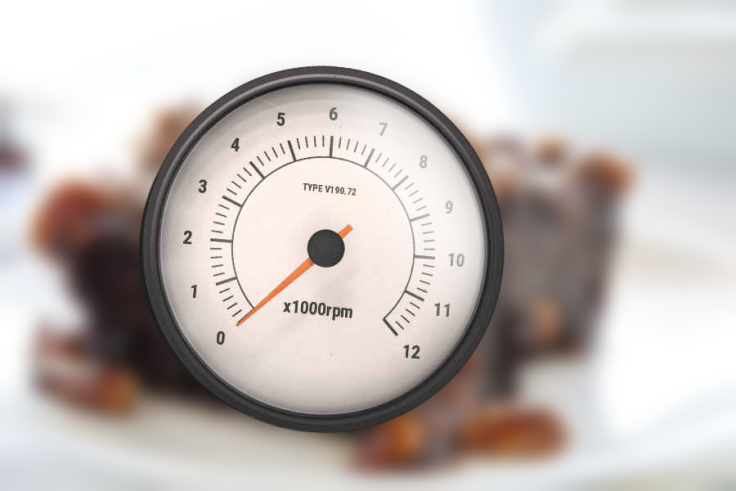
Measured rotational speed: 0 rpm
